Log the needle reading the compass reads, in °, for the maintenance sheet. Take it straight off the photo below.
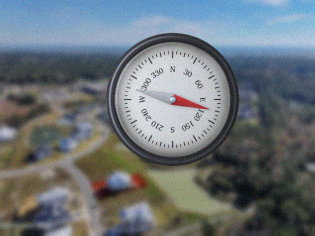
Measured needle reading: 105 °
